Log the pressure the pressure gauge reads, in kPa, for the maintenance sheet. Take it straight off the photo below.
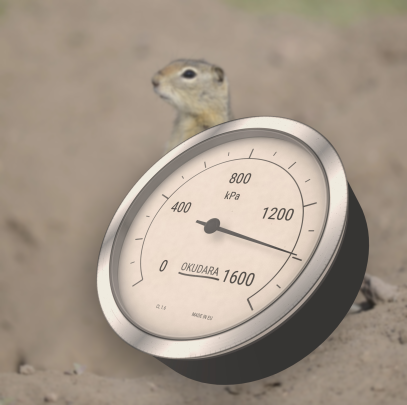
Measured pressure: 1400 kPa
